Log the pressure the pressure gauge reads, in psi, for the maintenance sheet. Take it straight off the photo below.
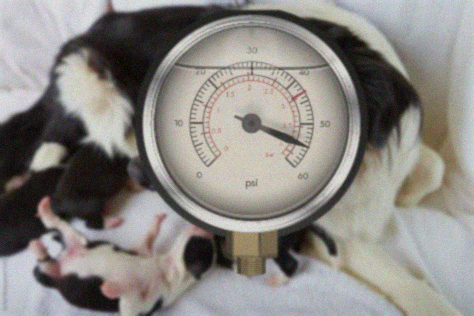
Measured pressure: 55 psi
